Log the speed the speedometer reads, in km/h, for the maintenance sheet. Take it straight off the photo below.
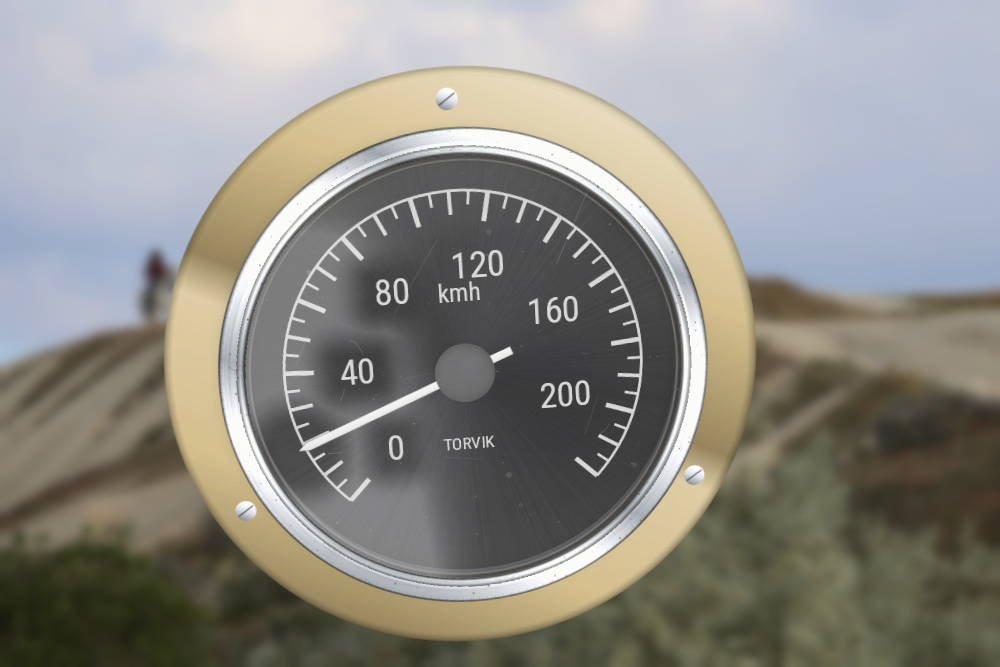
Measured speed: 20 km/h
